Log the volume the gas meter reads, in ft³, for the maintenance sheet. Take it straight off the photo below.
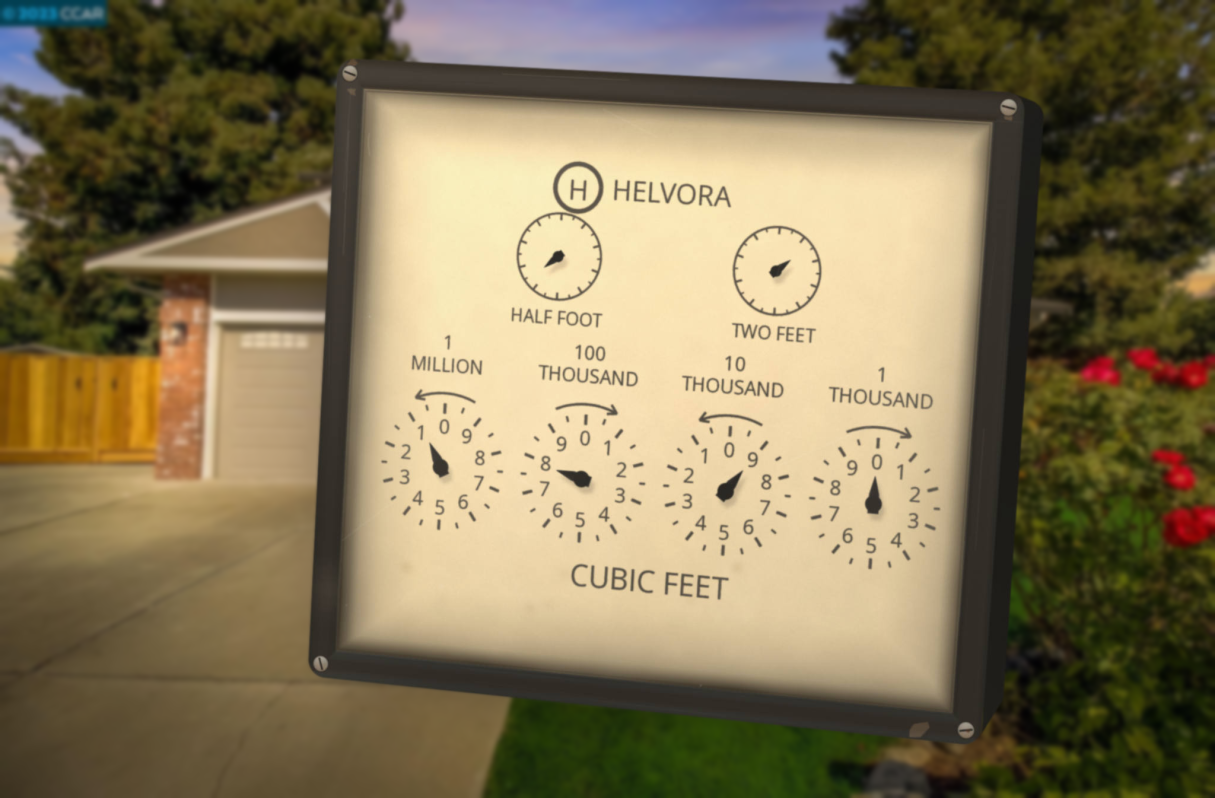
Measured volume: 79000 ft³
